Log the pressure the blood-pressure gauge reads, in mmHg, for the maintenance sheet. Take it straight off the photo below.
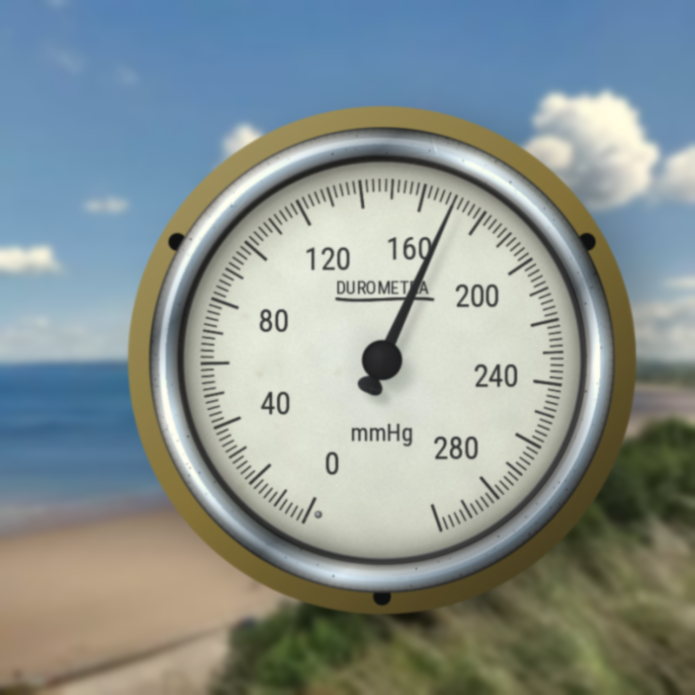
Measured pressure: 170 mmHg
